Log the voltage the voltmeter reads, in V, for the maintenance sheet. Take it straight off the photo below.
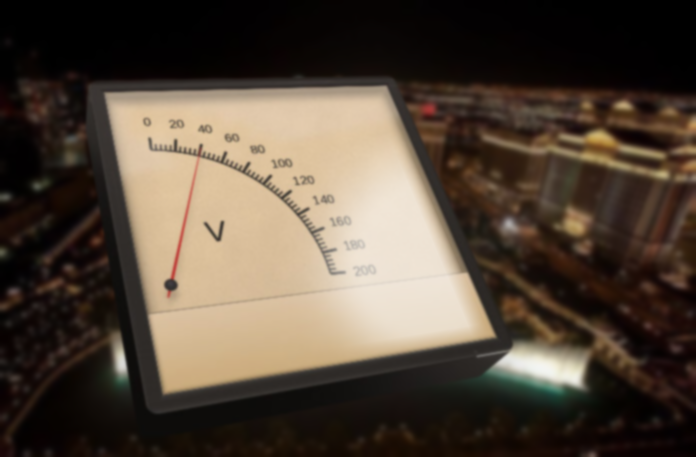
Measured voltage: 40 V
